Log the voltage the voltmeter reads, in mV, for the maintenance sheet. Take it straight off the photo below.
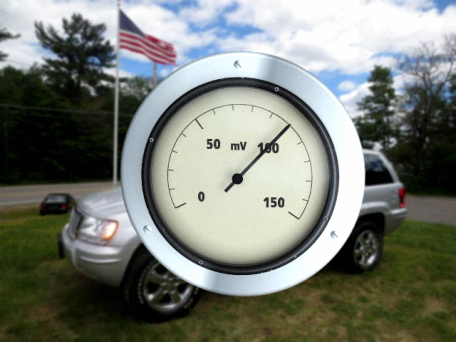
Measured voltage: 100 mV
